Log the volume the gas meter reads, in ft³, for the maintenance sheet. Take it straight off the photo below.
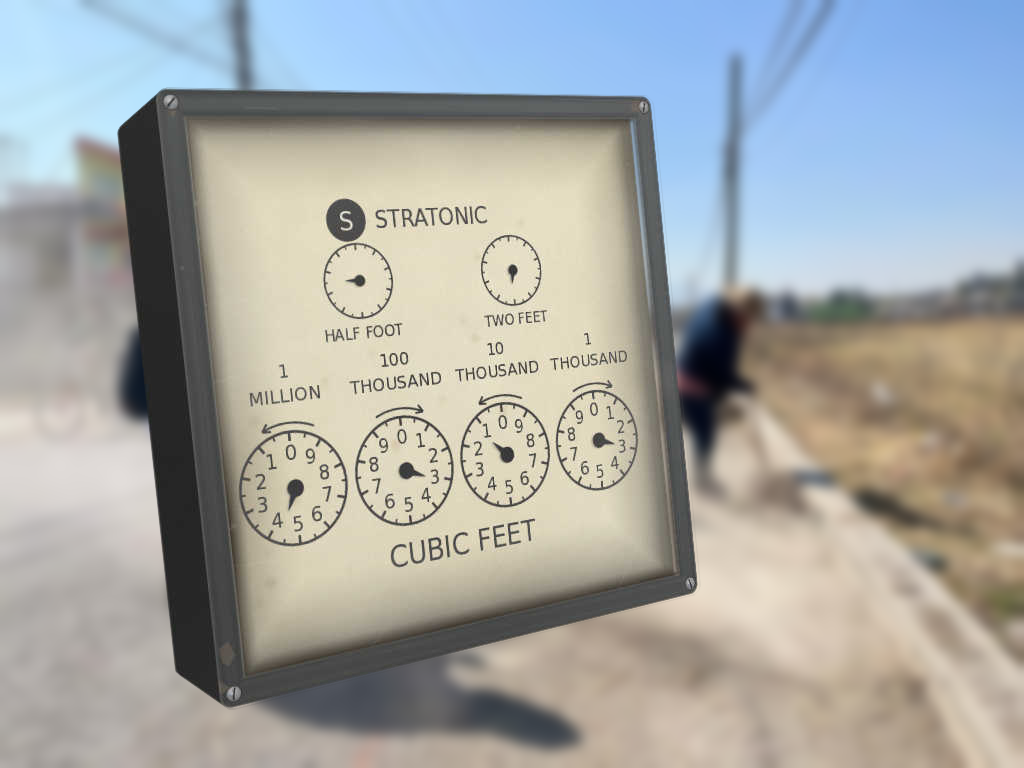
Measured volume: 431300 ft³
